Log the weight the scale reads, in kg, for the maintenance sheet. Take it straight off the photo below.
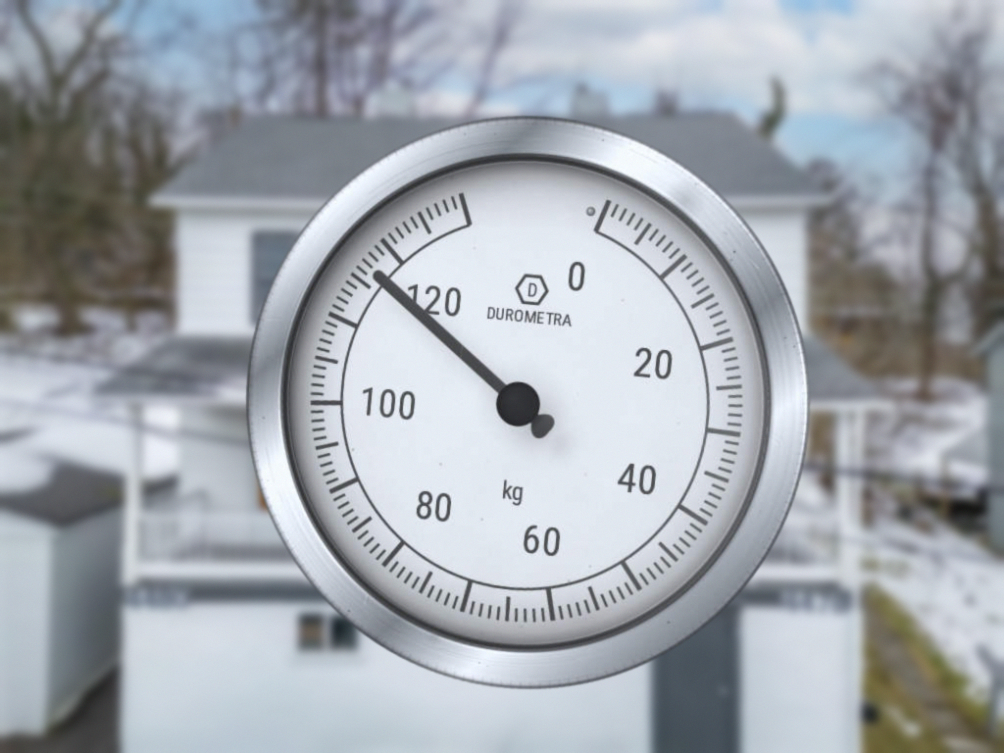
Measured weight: 117 kg
